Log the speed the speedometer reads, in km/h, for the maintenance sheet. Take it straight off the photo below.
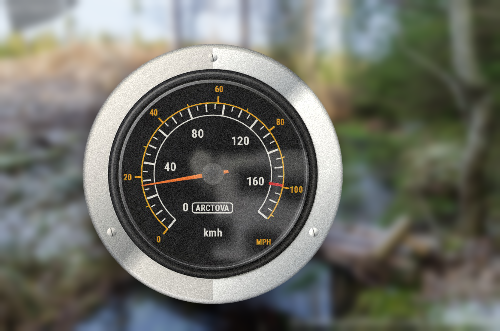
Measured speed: 27.5 km/h
